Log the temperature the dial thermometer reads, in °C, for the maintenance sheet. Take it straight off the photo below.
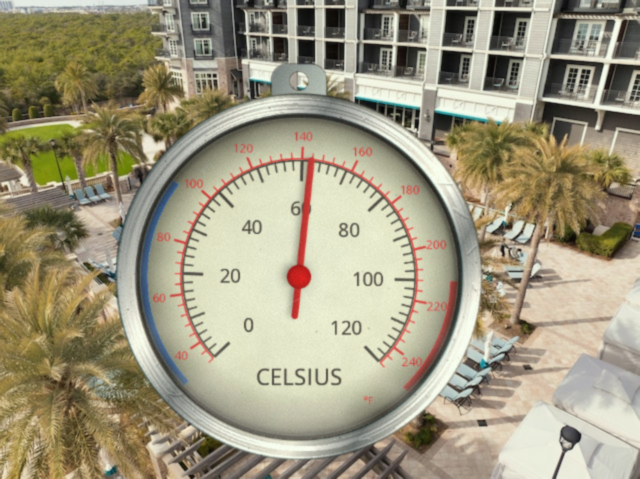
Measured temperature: 62 °C
